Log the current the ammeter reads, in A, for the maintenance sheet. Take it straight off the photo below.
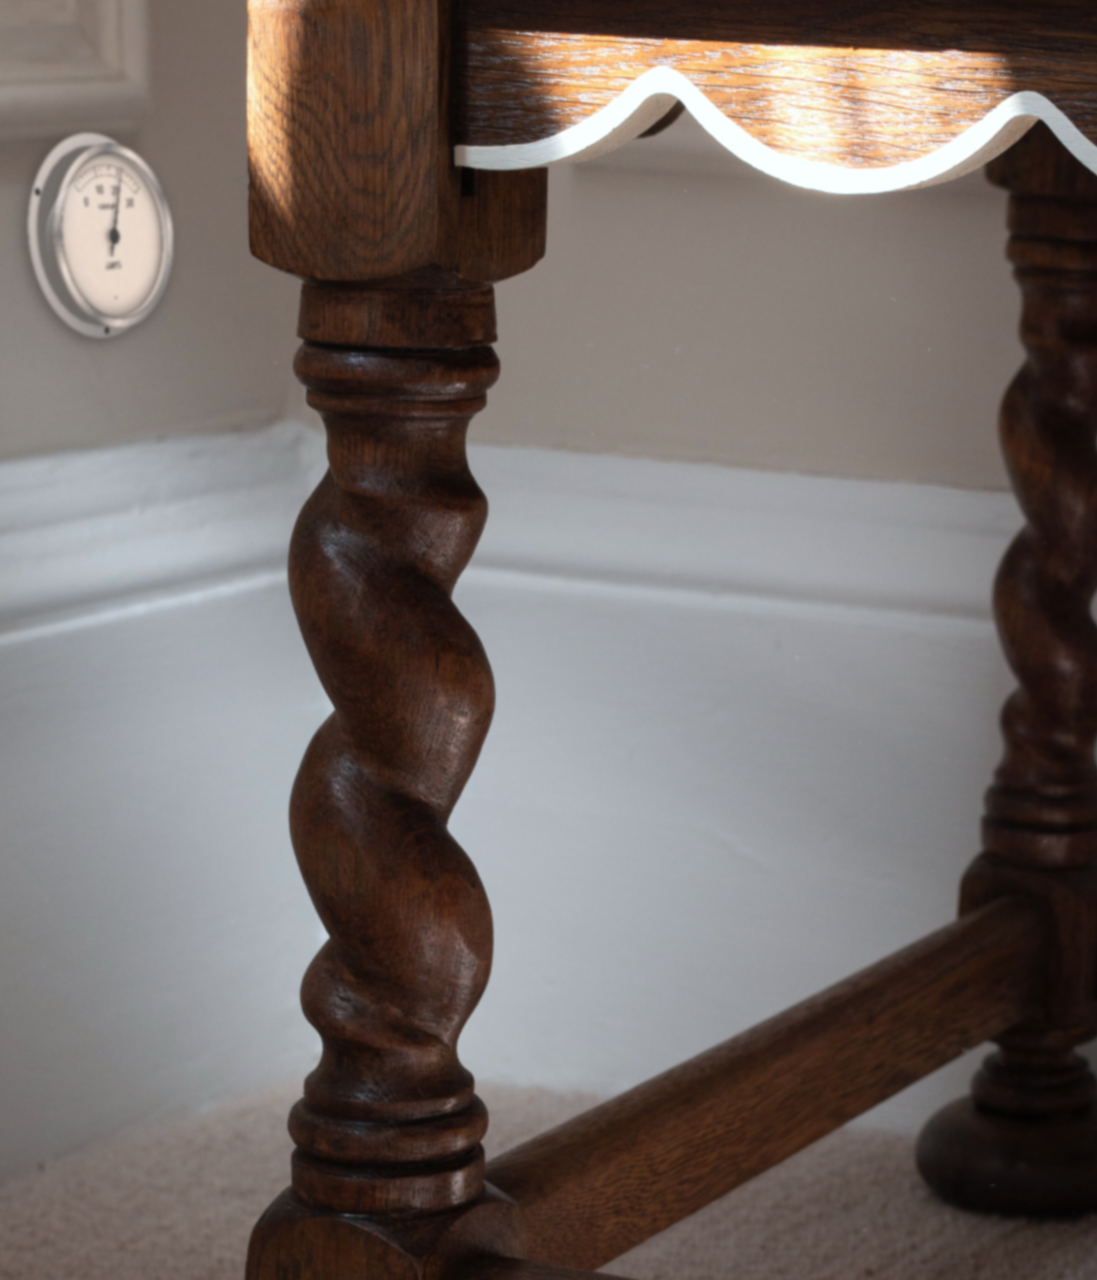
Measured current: 20 A
